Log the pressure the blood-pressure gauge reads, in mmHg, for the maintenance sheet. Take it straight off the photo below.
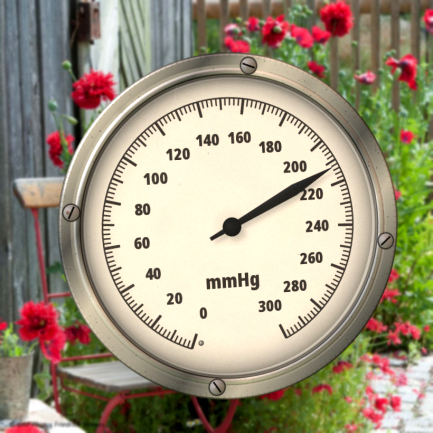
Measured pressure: 212 mmHg
